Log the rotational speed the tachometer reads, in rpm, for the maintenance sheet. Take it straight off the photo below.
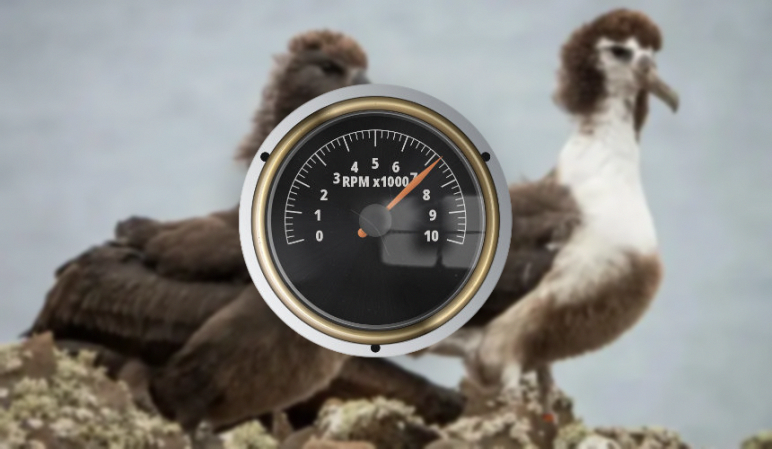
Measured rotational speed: 7200 rpm
